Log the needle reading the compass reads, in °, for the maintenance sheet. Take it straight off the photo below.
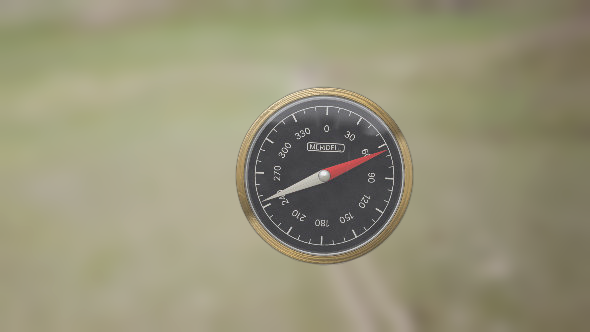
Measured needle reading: 65 °
